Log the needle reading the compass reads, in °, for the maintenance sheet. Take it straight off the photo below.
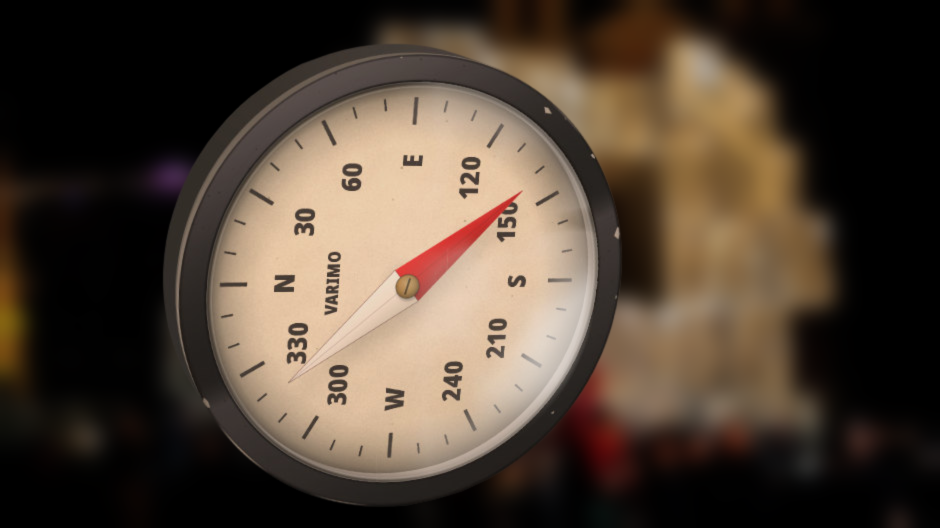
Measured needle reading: 140 °
